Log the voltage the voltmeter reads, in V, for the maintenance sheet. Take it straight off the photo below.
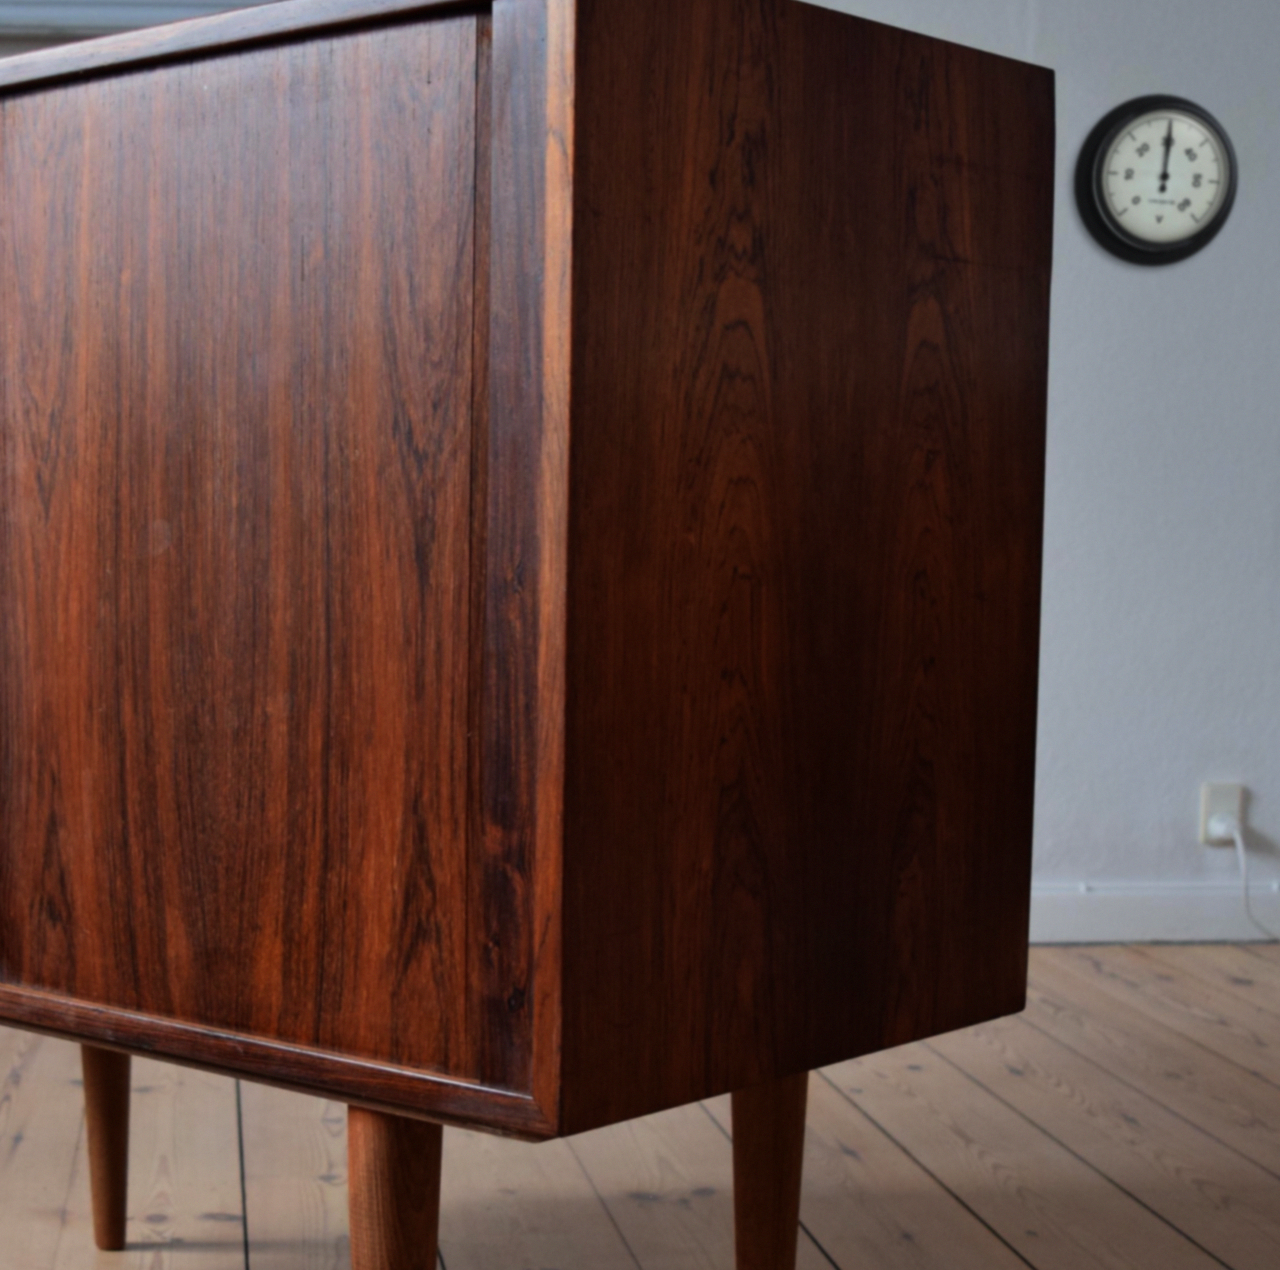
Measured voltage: 30 V
